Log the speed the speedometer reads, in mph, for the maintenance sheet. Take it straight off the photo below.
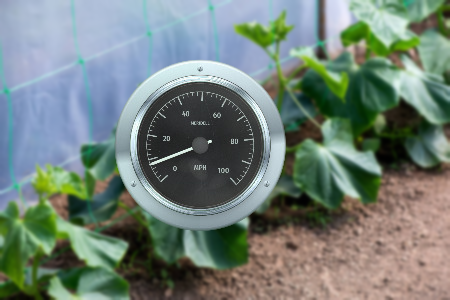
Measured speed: 8 mph
